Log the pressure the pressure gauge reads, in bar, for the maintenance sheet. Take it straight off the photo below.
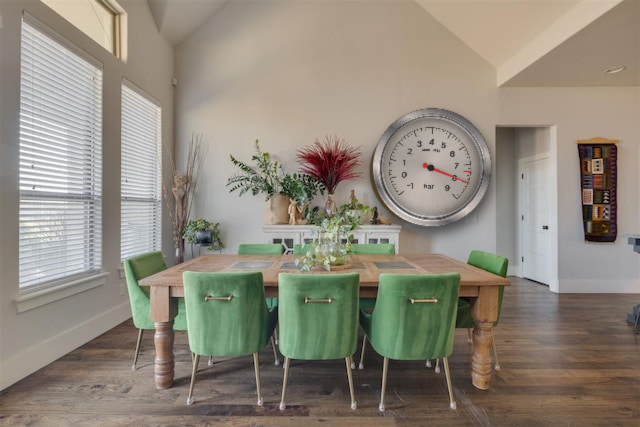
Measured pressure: 8 bar
